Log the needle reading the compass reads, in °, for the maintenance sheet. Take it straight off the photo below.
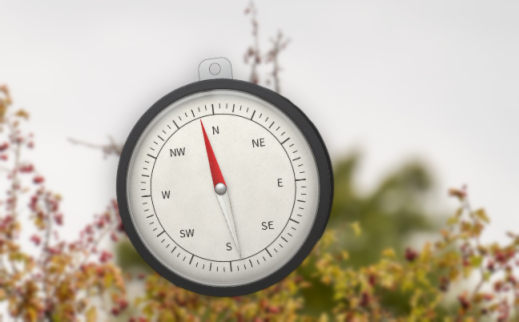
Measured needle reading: 350 °
